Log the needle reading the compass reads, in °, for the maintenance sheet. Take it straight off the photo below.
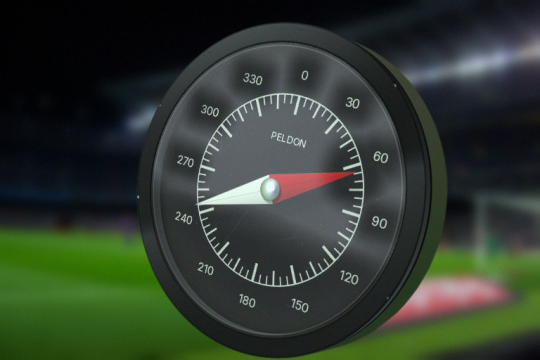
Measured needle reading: 65 °
